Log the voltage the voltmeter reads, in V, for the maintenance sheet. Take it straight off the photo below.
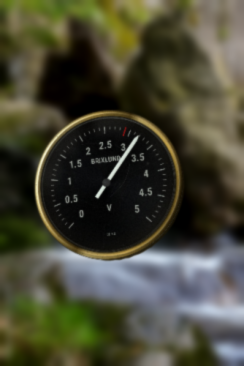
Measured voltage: 3.2 V
